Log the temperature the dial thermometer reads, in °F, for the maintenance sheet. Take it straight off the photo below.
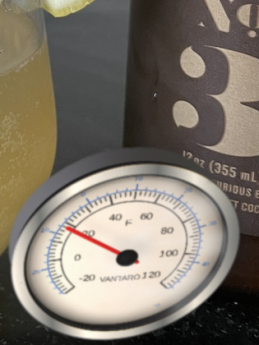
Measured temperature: 20 °F
